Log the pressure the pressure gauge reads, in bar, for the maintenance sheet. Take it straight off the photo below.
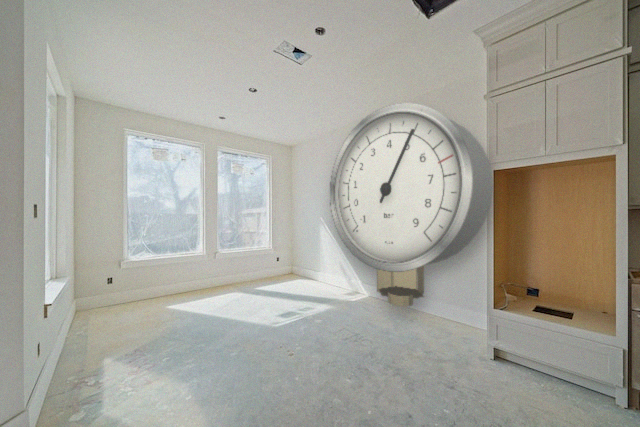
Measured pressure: 5 bar
